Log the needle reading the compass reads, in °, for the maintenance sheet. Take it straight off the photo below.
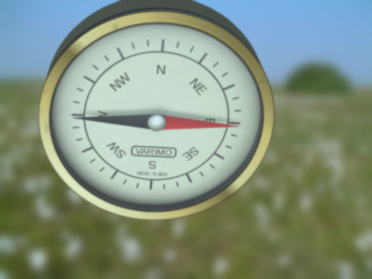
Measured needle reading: 90 °
